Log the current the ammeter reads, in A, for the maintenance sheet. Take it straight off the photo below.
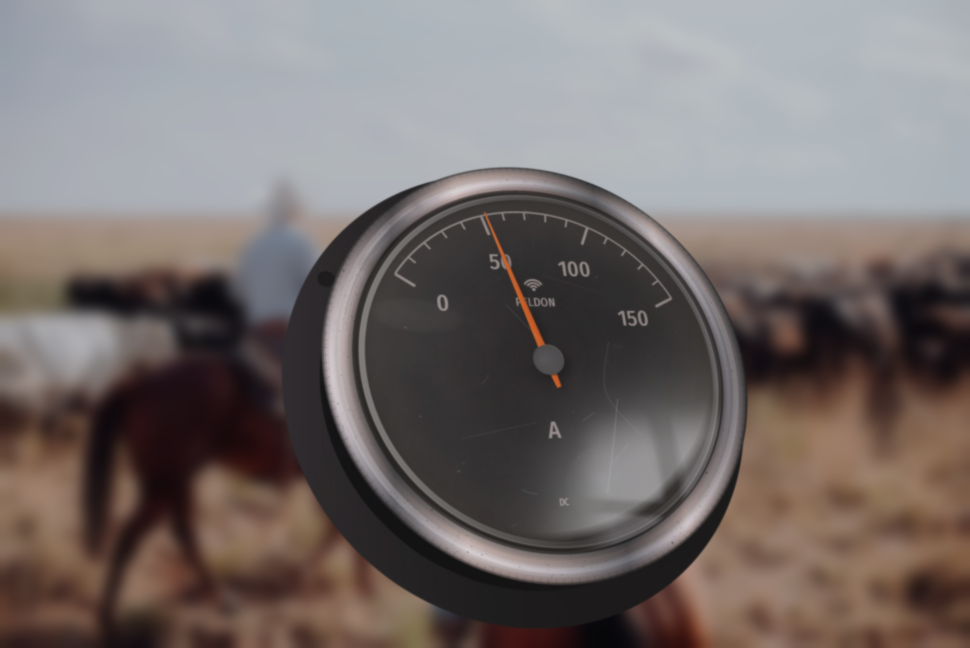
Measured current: 50 A
